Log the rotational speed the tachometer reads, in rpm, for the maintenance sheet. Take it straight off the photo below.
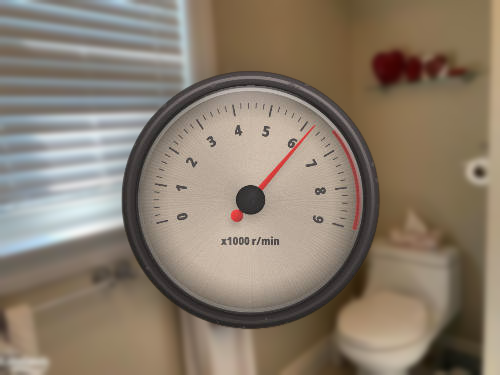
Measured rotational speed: 6200 rpm
